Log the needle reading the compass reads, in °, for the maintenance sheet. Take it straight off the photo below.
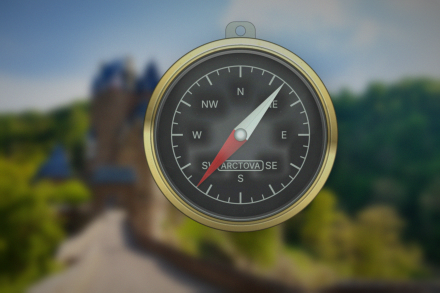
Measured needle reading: 220 °
